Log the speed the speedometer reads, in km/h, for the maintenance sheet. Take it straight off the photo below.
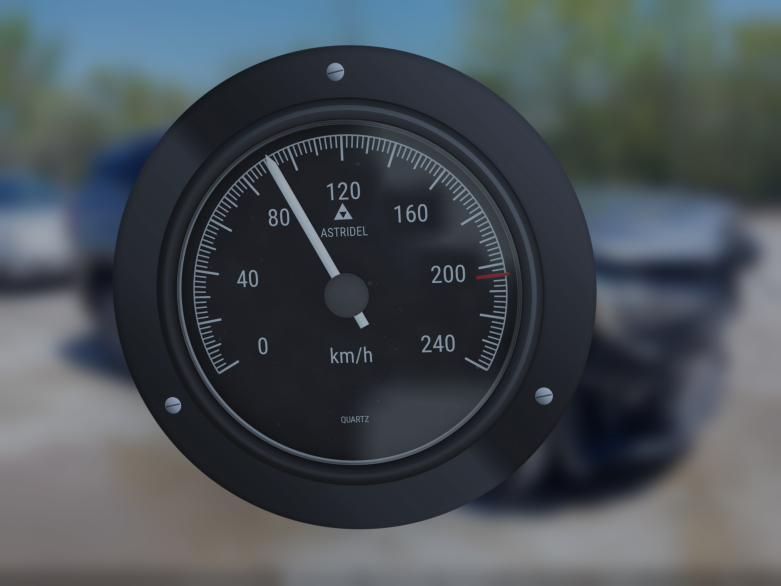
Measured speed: 92 km/h
